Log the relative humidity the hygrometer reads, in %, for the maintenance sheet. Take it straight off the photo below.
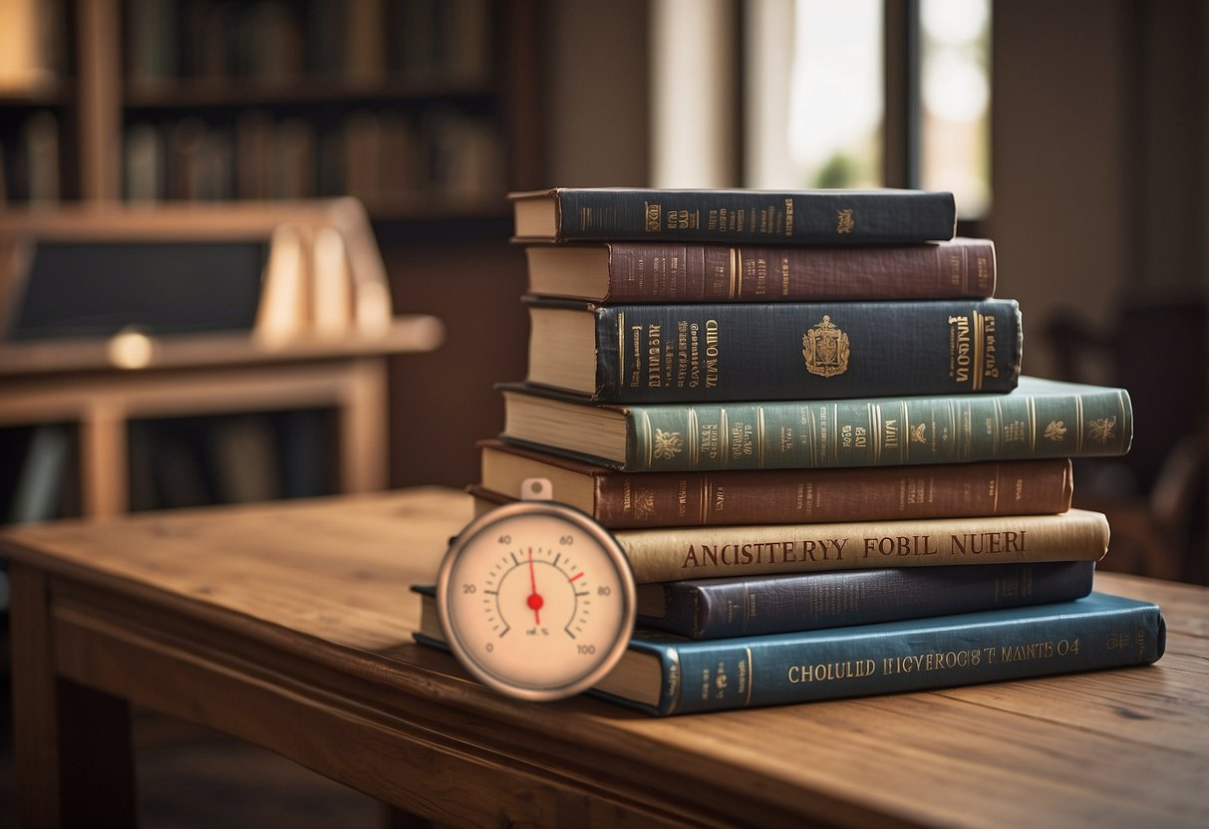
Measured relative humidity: 48 %
